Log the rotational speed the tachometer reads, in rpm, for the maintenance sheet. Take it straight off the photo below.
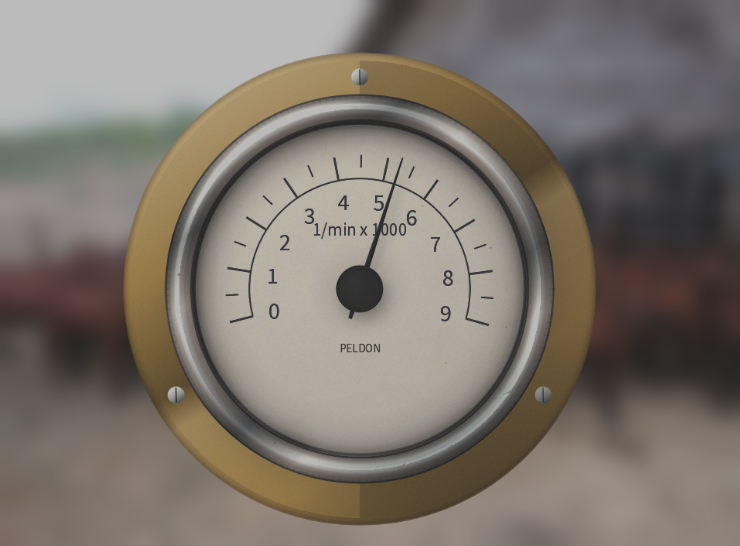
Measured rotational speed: 5250 rpm
